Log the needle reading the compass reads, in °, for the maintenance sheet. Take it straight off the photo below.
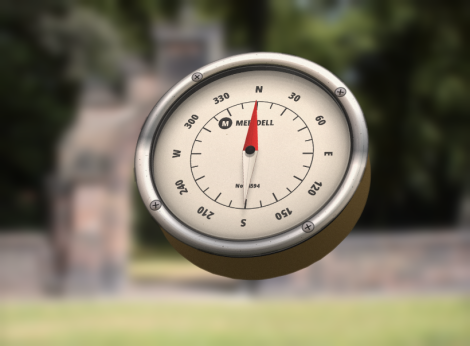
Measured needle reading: 0 °
